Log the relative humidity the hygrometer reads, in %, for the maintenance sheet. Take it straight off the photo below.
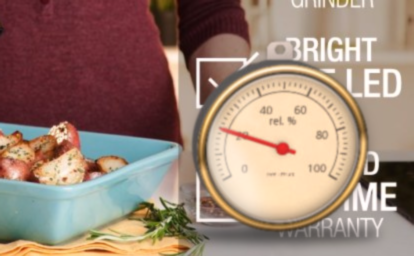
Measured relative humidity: 20 %
